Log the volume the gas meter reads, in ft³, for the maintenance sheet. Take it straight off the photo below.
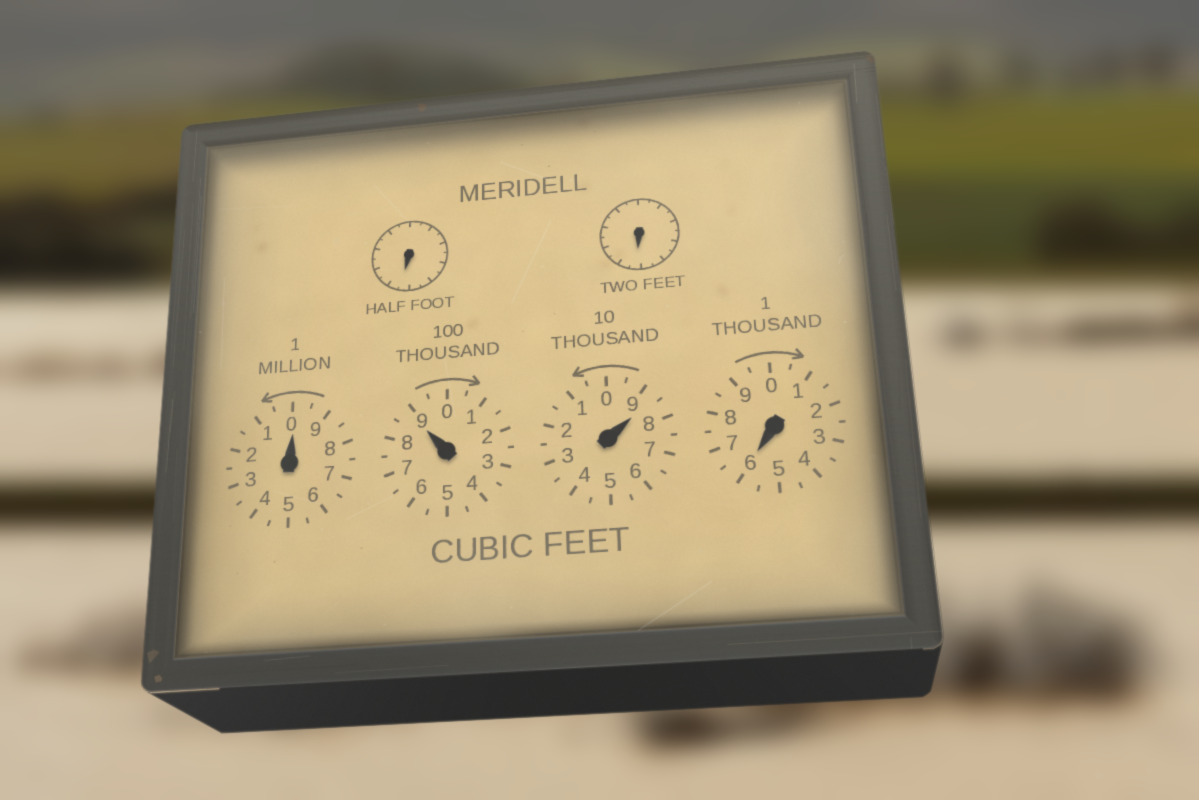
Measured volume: 988600 ft³
